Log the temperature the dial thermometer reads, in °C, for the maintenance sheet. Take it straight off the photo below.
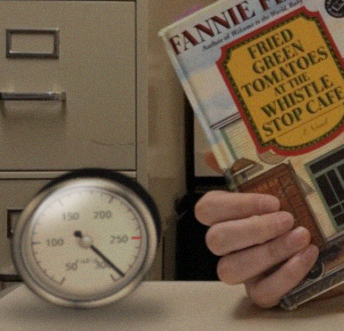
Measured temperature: 290 °C
